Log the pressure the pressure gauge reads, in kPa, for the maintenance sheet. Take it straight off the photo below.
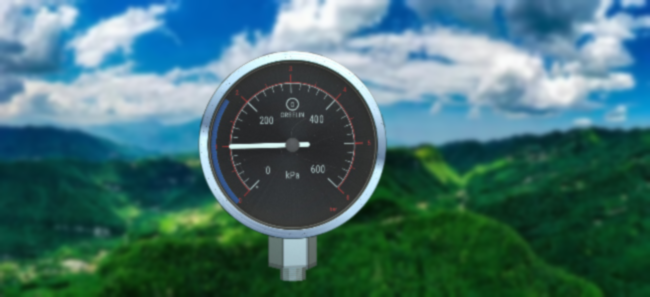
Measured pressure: 100 kPa
